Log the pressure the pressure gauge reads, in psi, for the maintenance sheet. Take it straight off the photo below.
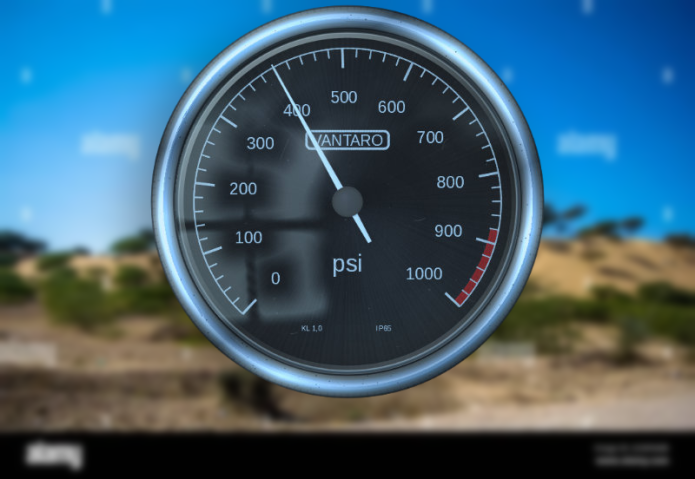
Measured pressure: 400 psi
